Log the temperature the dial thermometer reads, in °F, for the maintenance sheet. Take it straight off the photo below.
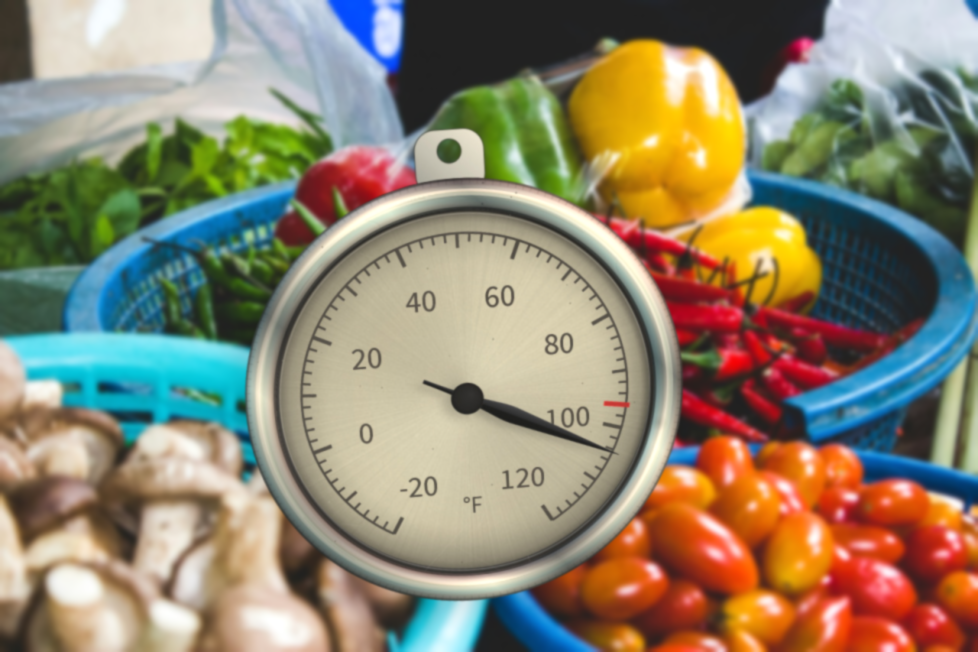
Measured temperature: 104 °F
